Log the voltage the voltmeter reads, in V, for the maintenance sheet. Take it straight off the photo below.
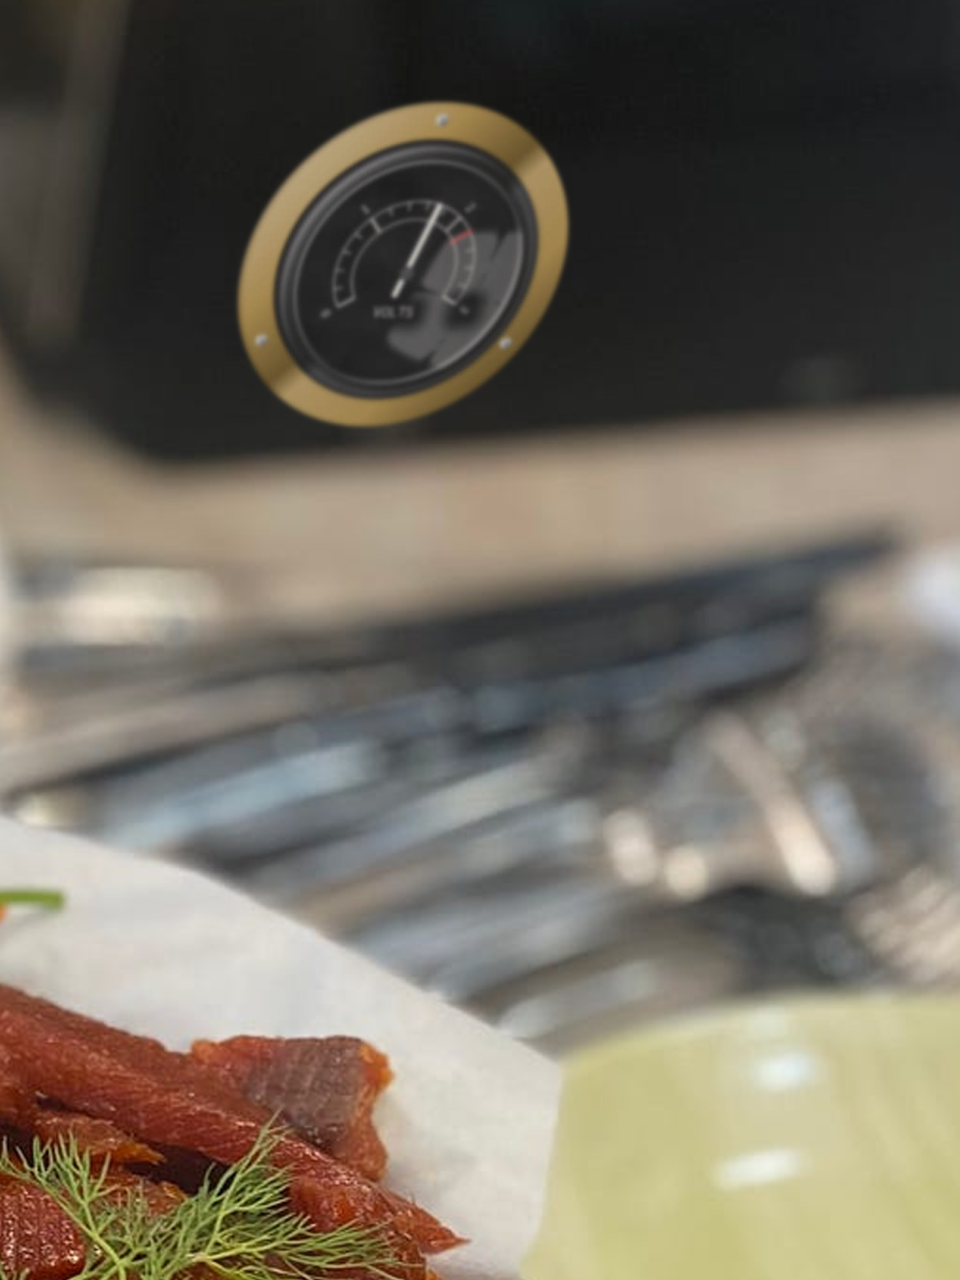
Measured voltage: 1.7 V
